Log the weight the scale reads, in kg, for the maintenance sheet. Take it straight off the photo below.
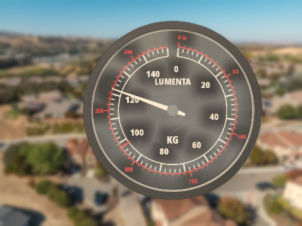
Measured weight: 122 kg
